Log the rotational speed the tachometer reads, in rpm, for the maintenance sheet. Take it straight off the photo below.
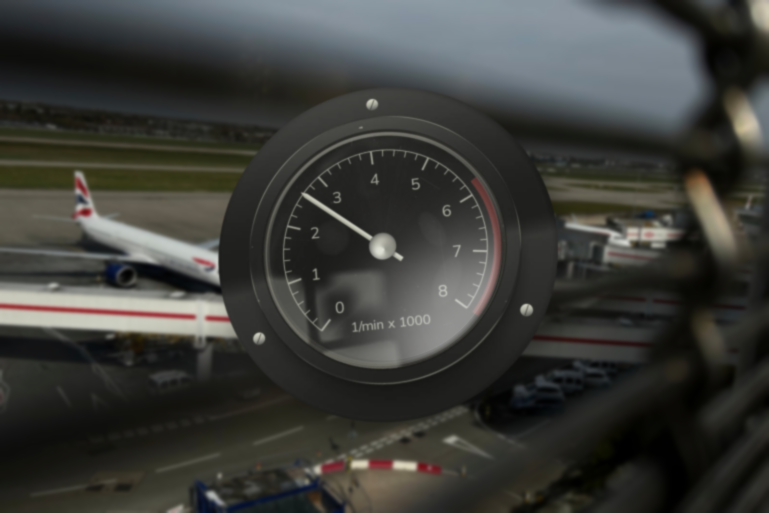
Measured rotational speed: 2600 rpm
